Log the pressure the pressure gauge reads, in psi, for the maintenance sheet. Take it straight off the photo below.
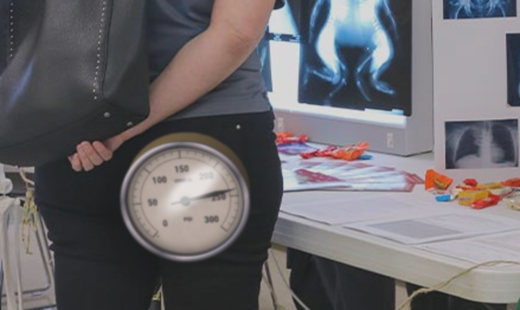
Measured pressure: 240 psi
